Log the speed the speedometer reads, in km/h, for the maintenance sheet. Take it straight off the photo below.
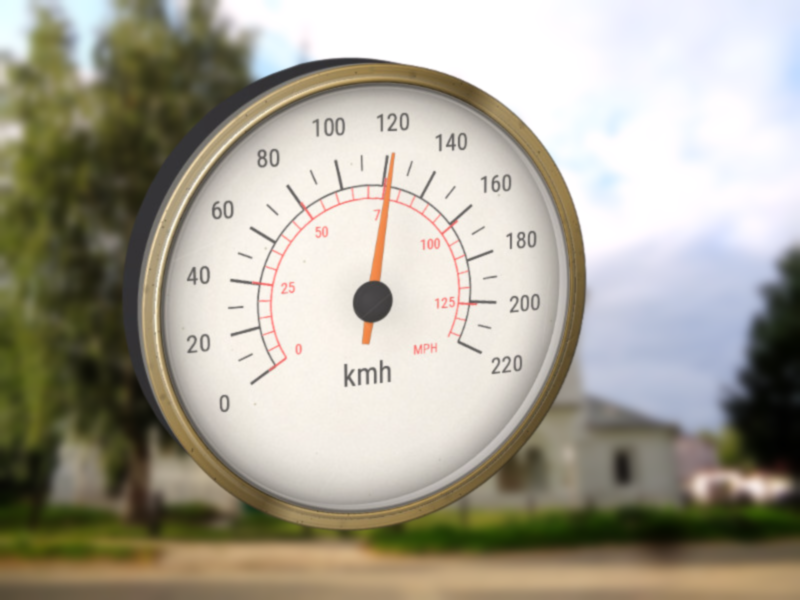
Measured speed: 120 km/h
